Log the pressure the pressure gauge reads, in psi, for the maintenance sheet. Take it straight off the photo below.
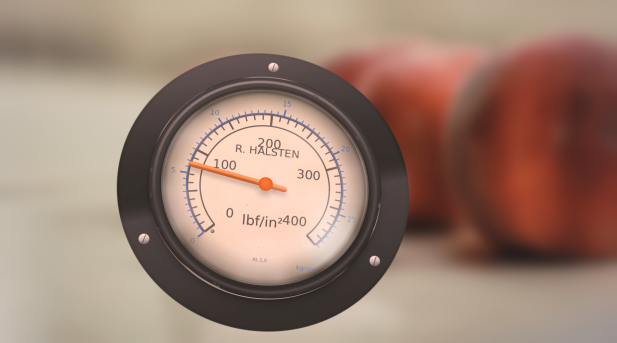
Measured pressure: 80 psi
